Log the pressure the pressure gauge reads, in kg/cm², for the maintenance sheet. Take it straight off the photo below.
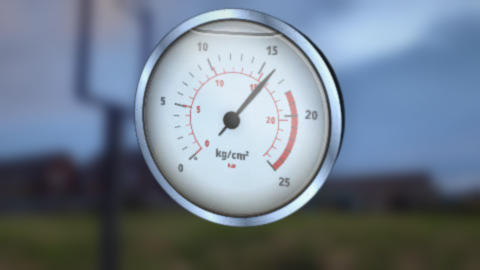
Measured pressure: 16 kg/cm²
